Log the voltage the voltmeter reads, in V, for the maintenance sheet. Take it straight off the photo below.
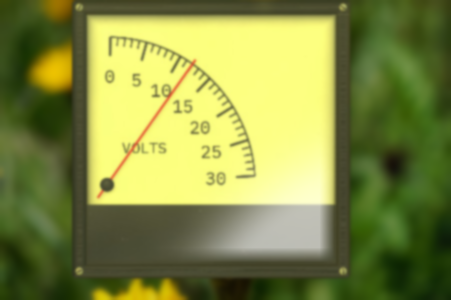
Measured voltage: 12 V
